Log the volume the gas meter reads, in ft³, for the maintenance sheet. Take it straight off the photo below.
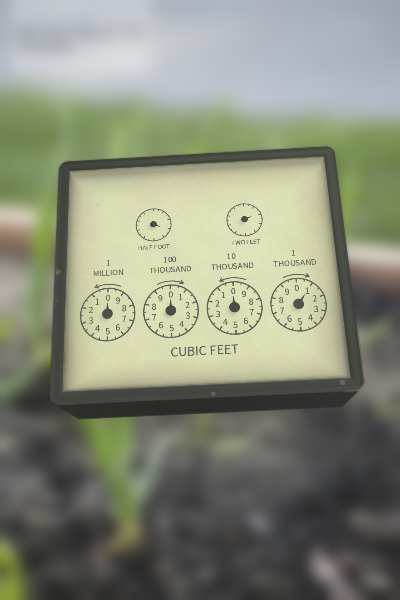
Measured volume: 100 ft³
